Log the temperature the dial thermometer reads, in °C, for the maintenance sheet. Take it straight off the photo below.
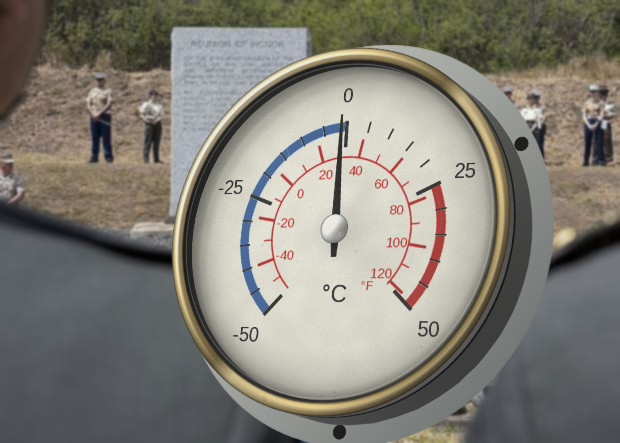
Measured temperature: 0 °C
